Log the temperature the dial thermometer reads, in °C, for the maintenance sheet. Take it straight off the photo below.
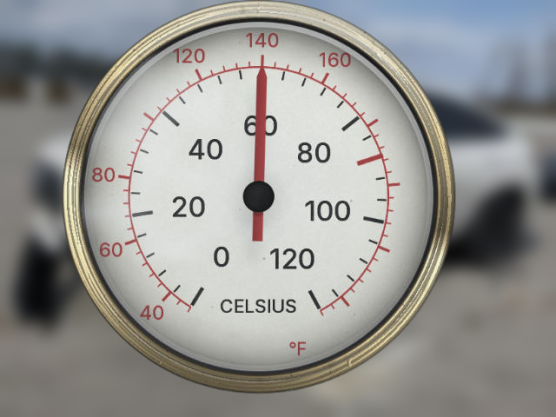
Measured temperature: 60 °C
